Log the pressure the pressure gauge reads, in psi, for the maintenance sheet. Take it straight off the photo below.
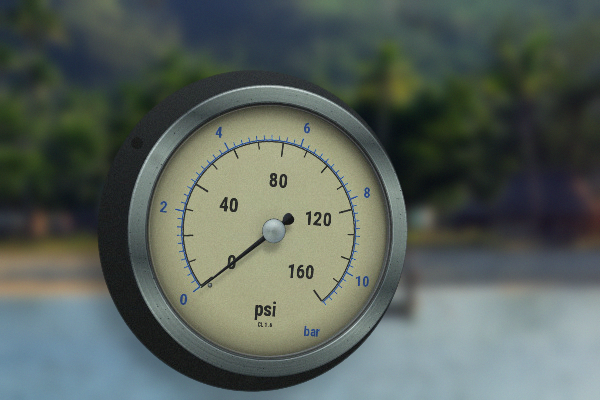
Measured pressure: 0 psi
